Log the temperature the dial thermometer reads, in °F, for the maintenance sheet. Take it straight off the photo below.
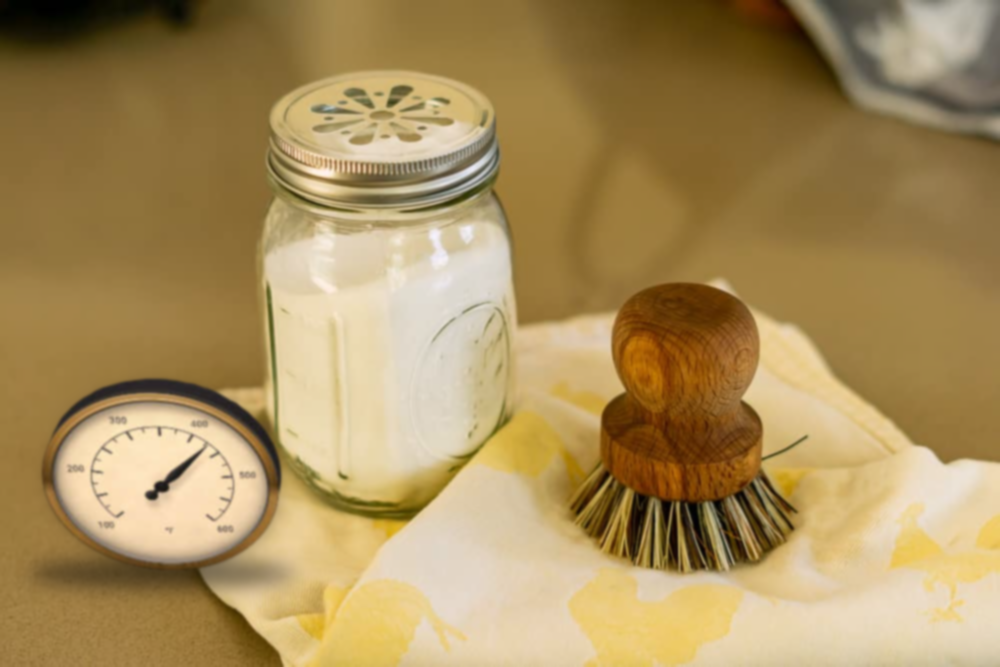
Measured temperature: 425 °F
